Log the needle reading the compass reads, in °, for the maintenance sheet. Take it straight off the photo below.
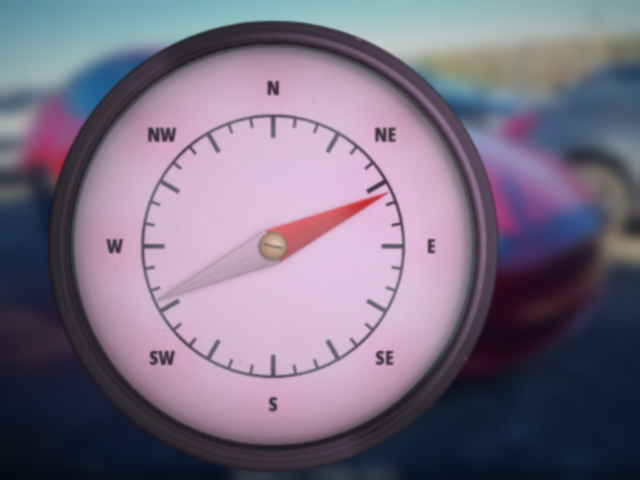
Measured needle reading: 65 °
